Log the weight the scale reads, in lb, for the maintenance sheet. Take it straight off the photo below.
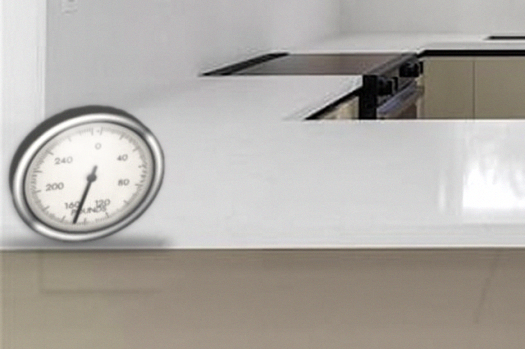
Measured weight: 150 lb
